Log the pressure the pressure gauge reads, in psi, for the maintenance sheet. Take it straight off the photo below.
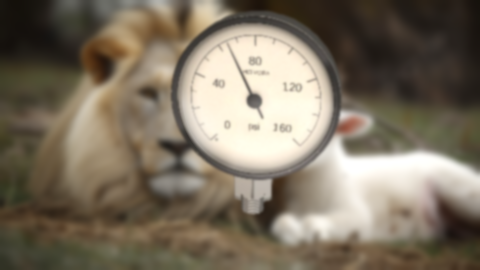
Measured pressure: 65 psi
